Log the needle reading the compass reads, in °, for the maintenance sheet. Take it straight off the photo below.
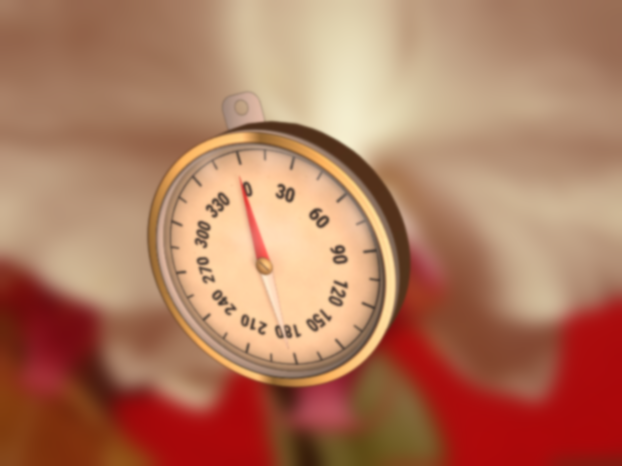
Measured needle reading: 0 °
